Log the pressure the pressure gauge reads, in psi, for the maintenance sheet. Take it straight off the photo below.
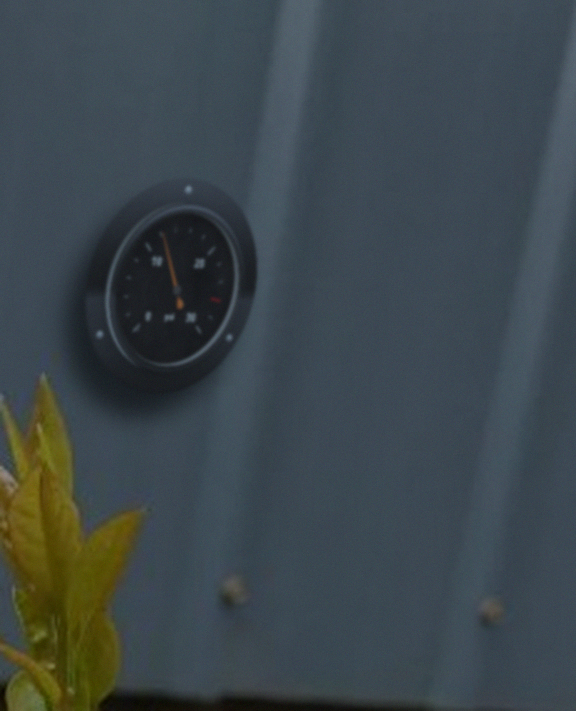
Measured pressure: 12 psi
